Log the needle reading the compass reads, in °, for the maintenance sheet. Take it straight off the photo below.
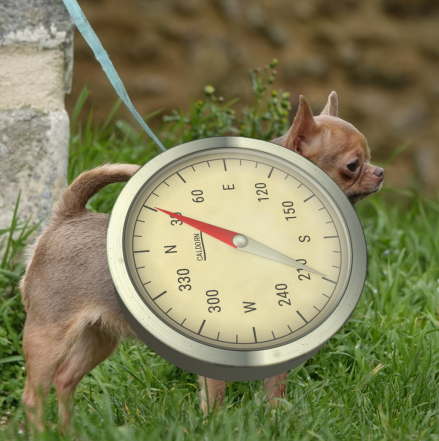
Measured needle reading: 30 °
